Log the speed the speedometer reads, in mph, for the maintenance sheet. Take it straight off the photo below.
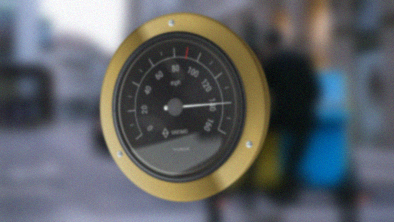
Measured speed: 140 mph
